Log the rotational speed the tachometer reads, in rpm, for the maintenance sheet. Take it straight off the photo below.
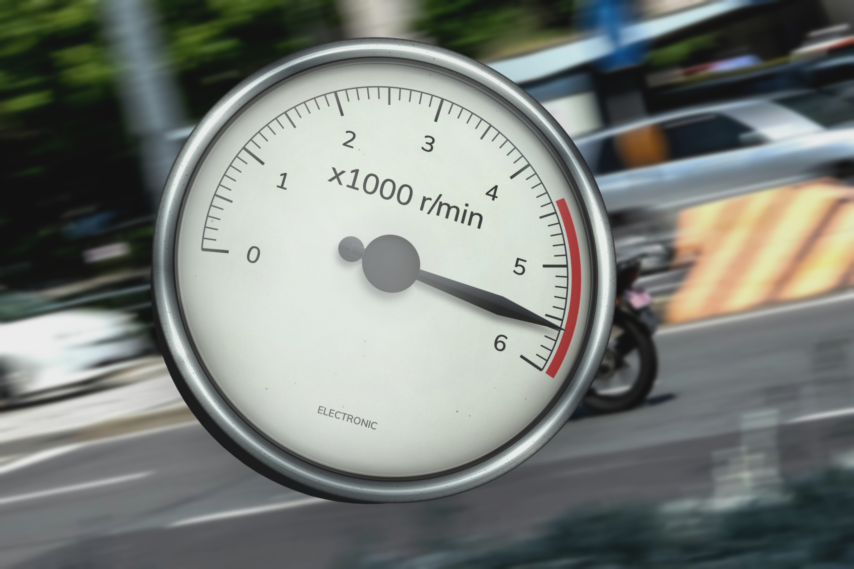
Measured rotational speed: 5600 rpm
